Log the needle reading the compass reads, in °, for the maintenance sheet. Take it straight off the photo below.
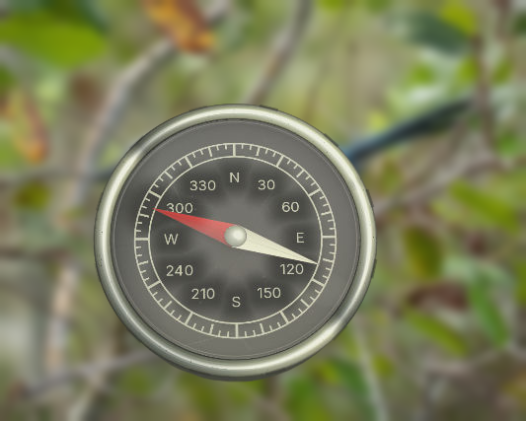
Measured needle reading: 290 °
